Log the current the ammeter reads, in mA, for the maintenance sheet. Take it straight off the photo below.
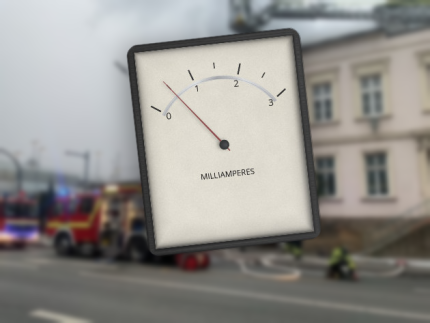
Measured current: 0.5 mA
